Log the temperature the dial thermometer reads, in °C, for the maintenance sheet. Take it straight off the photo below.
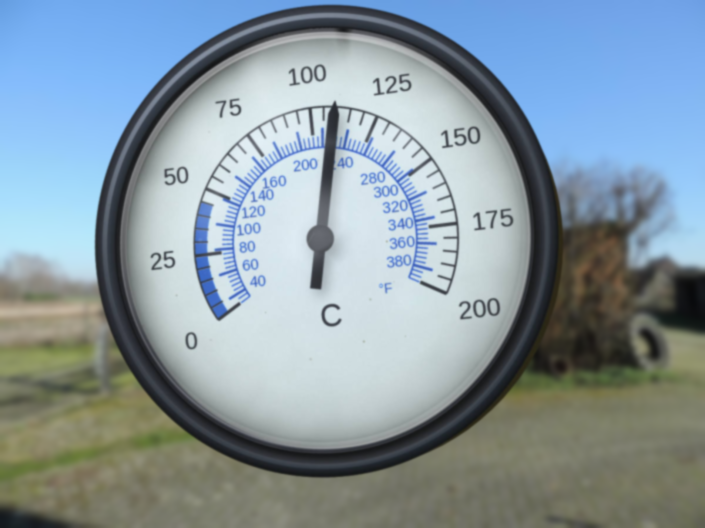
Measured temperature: 110 °C
